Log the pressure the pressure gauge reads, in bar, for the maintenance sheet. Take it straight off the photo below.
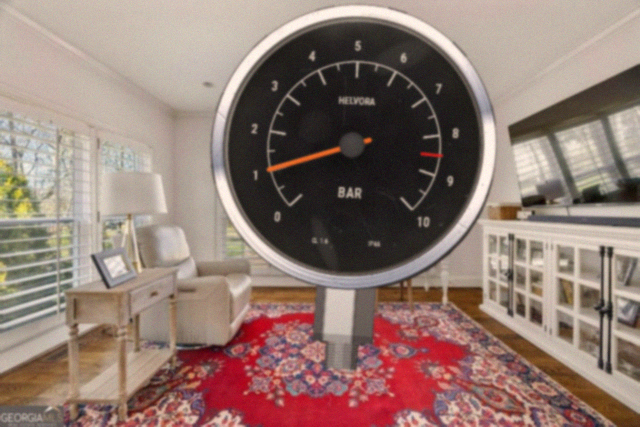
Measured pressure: 1 bar
